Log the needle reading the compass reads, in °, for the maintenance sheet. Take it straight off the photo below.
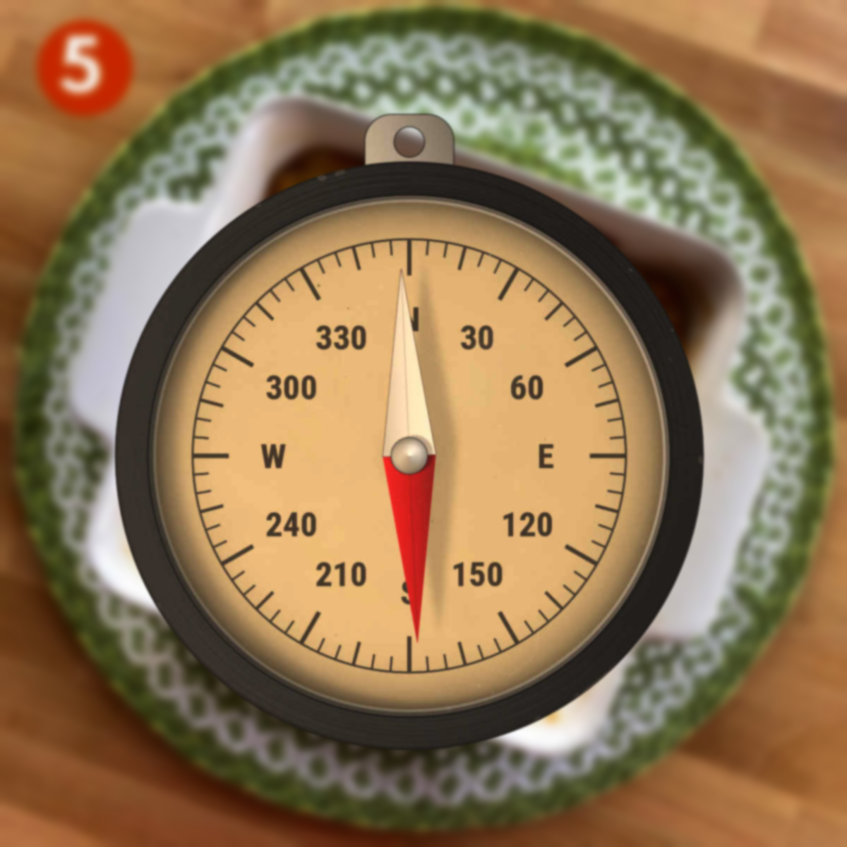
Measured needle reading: 177.5 °
